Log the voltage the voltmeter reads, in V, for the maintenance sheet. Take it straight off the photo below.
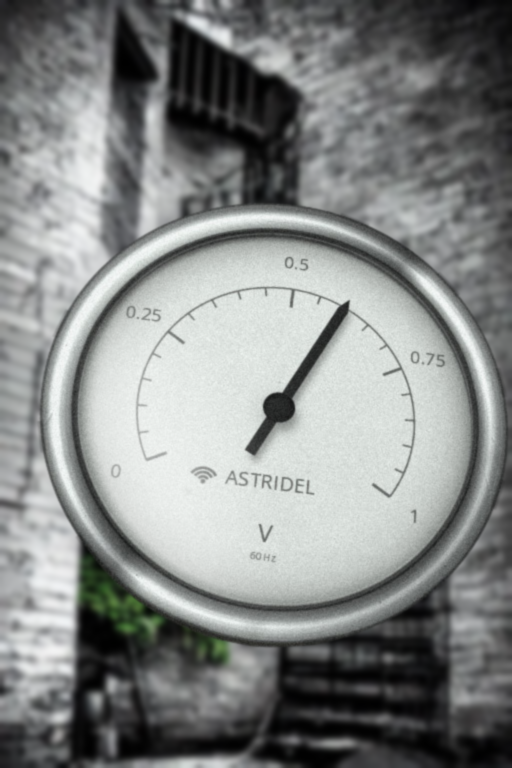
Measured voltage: 0.6 V
